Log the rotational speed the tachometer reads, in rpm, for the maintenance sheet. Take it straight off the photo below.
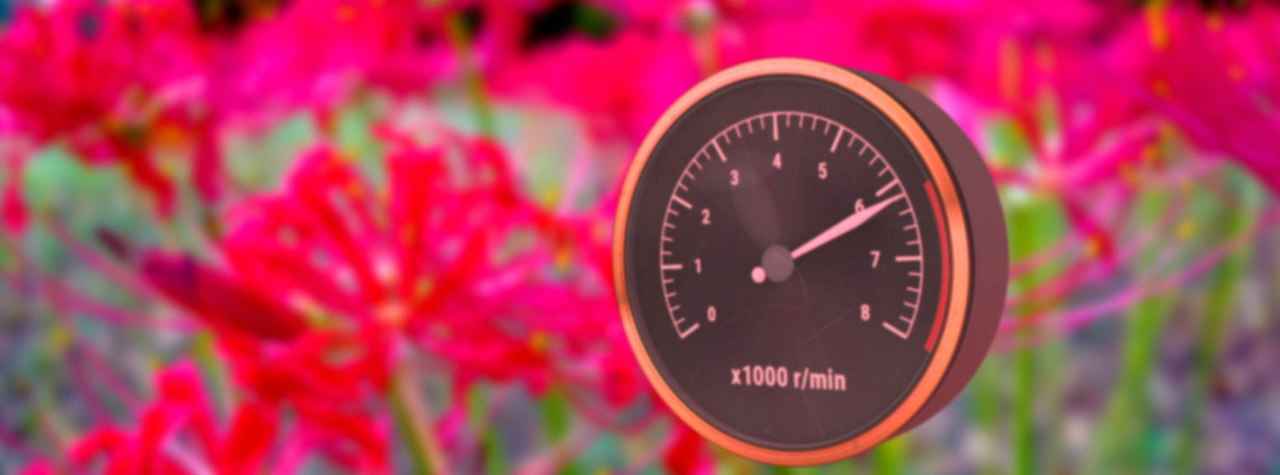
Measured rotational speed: 6200 rpm
